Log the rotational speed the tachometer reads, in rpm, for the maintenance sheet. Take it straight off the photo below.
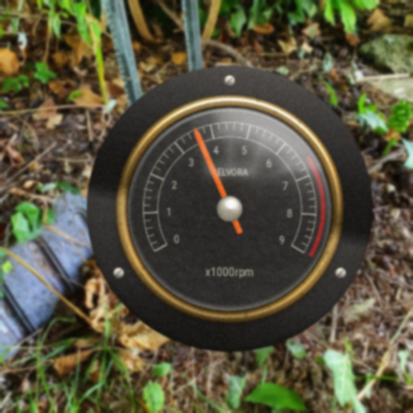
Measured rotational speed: 3600 rpm
